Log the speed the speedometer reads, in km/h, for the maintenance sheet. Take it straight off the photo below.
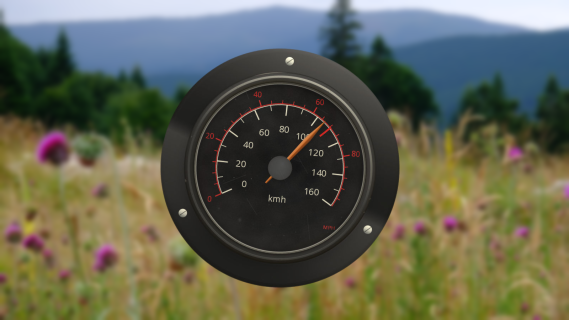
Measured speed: 105 km/h
